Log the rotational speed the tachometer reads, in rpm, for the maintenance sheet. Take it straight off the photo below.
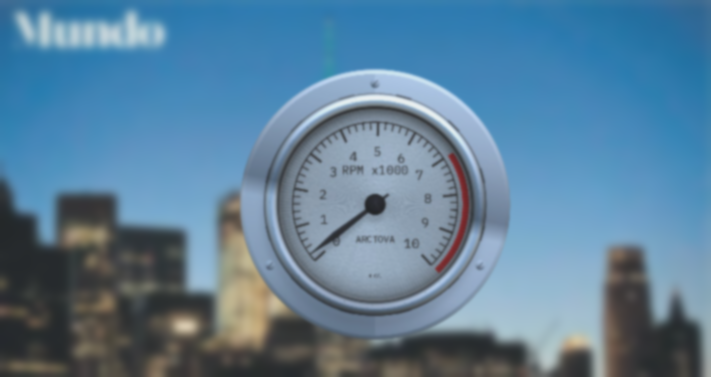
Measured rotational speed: 200 rpm
